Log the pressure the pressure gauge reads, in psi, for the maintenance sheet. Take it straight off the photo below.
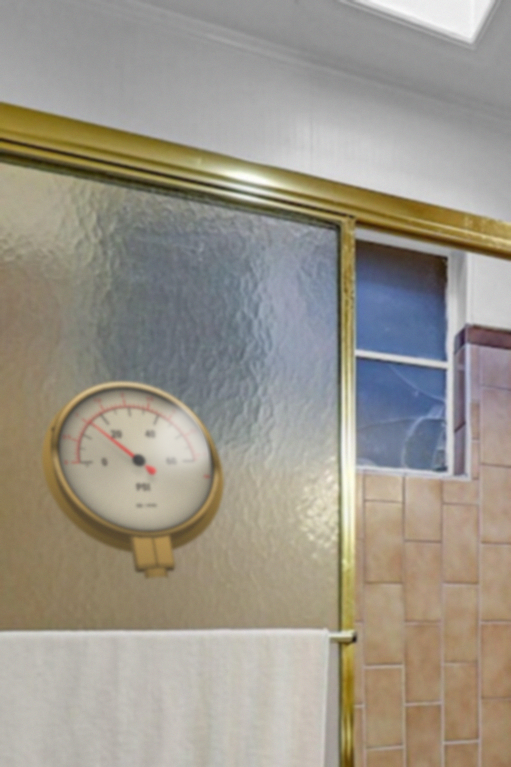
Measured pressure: 15 psi
